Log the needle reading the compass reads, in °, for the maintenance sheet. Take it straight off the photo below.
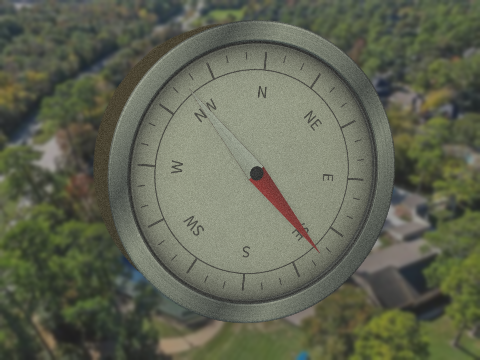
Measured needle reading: 135 °
